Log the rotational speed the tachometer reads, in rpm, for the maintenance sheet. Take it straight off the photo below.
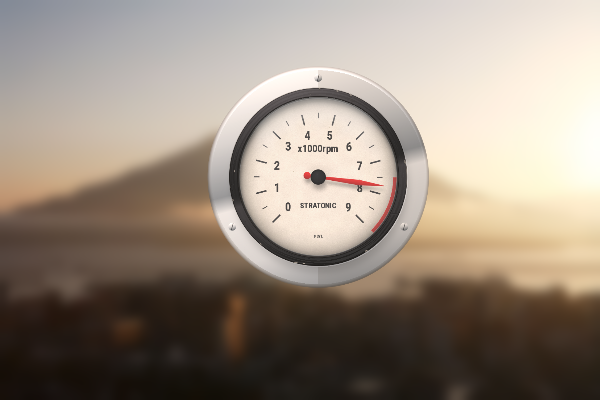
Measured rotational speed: 7750 rpm
